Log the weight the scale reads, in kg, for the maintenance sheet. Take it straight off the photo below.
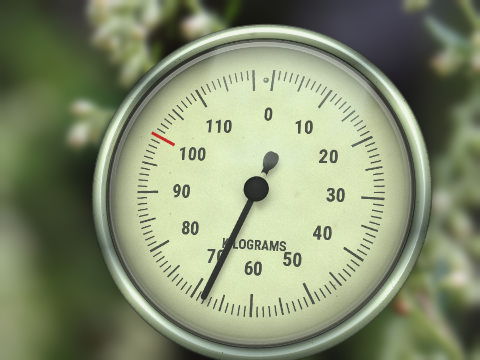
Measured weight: 68 kg
